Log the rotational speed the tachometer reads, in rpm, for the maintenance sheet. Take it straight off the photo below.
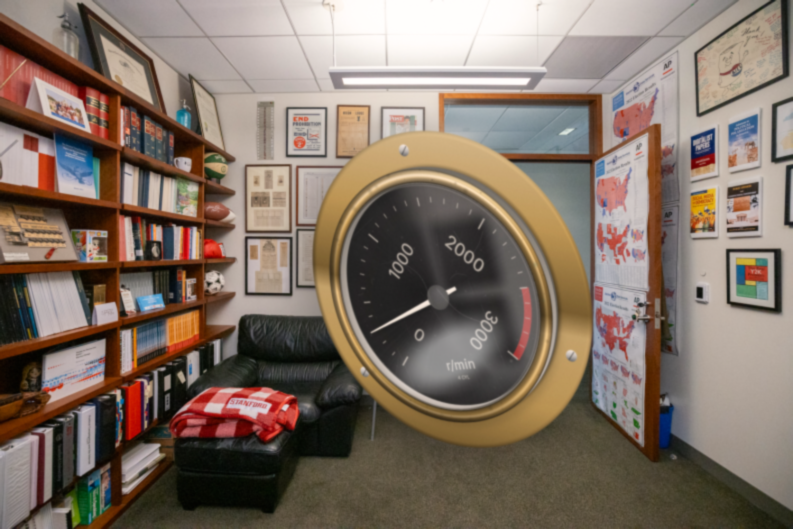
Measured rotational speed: 300 rpm
